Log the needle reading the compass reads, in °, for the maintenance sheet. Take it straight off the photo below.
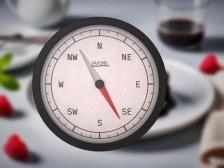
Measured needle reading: 150 °
